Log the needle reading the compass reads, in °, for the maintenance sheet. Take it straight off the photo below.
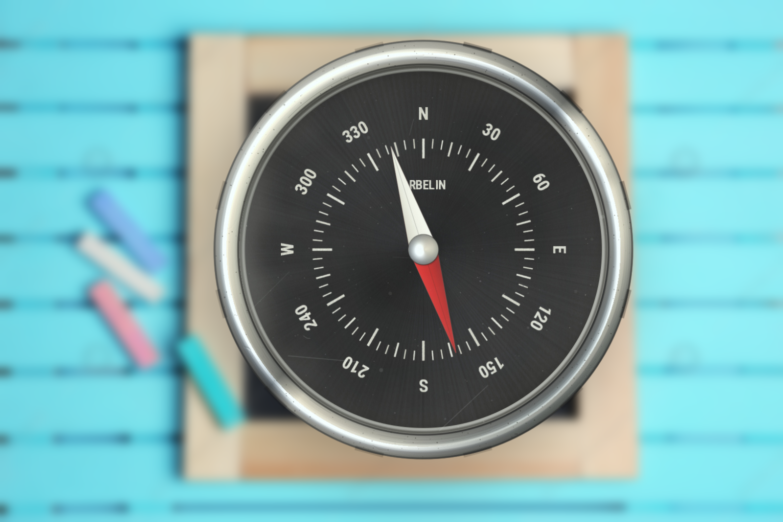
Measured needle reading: 162.5 °
